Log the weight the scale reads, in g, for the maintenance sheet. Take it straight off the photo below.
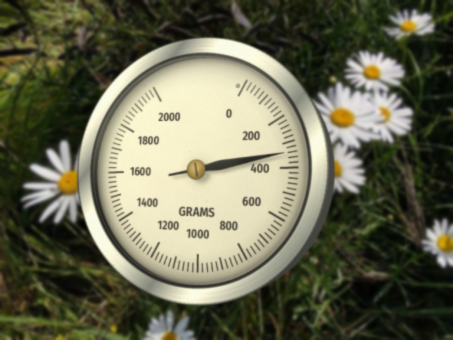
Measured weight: 340 g
